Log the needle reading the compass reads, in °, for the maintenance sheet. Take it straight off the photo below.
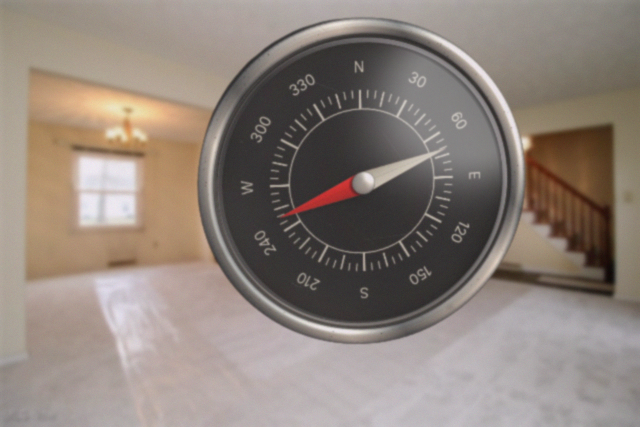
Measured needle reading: 250 °
